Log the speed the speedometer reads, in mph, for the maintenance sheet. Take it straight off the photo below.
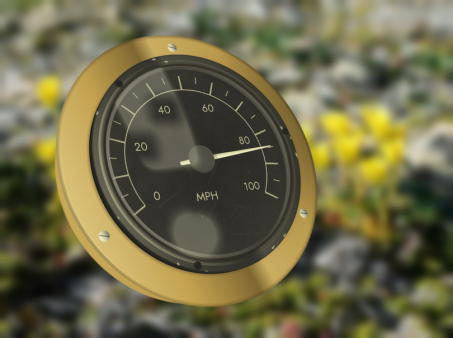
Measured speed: 85 mph
